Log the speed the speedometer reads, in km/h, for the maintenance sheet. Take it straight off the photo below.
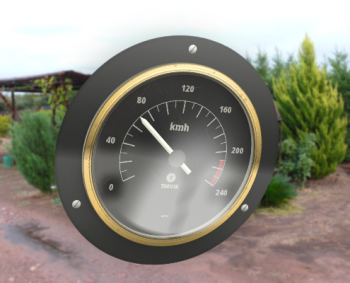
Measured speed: 70 km/h
